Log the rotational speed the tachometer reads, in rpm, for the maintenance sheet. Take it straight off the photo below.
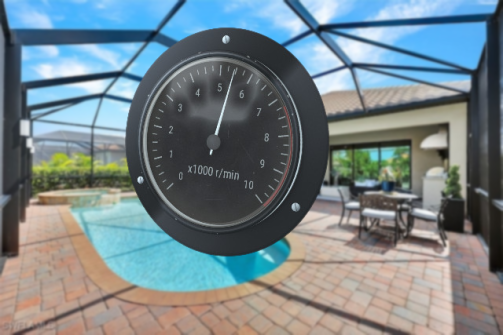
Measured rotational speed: 5500 rpm
